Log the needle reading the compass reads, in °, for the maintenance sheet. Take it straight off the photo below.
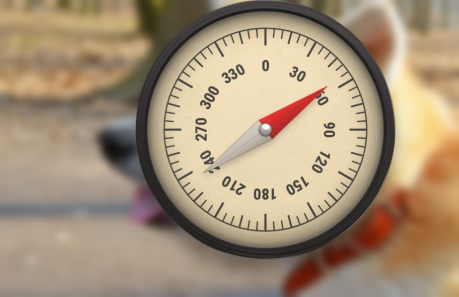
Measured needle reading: 55 °
